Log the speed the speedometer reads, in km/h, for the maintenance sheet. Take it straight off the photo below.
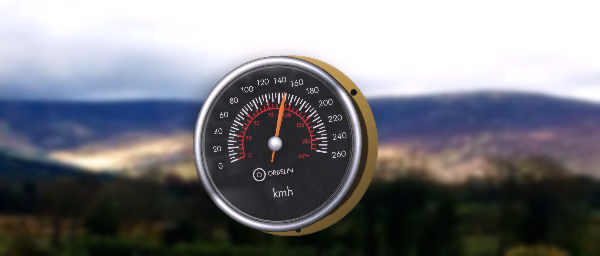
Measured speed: 150 km/h
